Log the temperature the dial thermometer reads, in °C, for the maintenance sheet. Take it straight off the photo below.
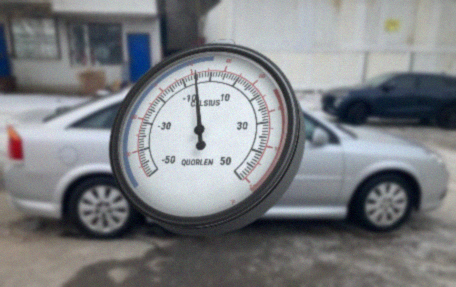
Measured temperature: -5 °C
